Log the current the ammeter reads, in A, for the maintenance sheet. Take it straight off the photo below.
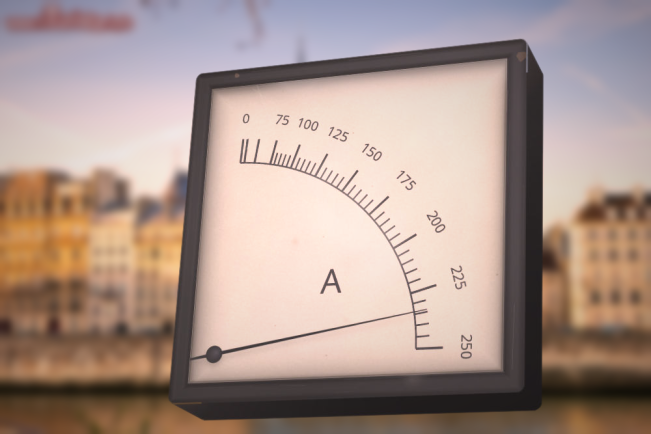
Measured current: 235 A
